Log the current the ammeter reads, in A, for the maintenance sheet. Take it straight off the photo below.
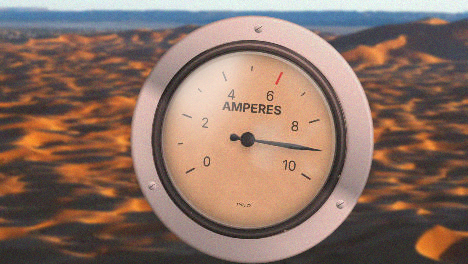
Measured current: 9 A
